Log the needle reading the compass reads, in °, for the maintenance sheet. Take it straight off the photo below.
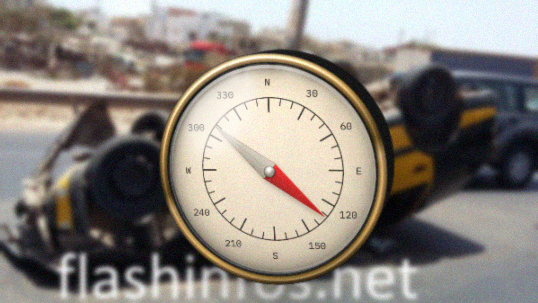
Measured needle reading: 130 °
